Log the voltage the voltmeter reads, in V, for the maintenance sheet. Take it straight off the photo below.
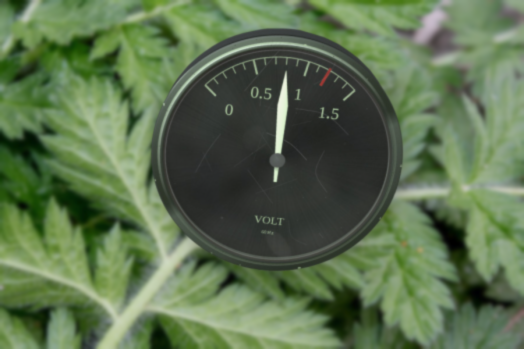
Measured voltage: 0.8 V
